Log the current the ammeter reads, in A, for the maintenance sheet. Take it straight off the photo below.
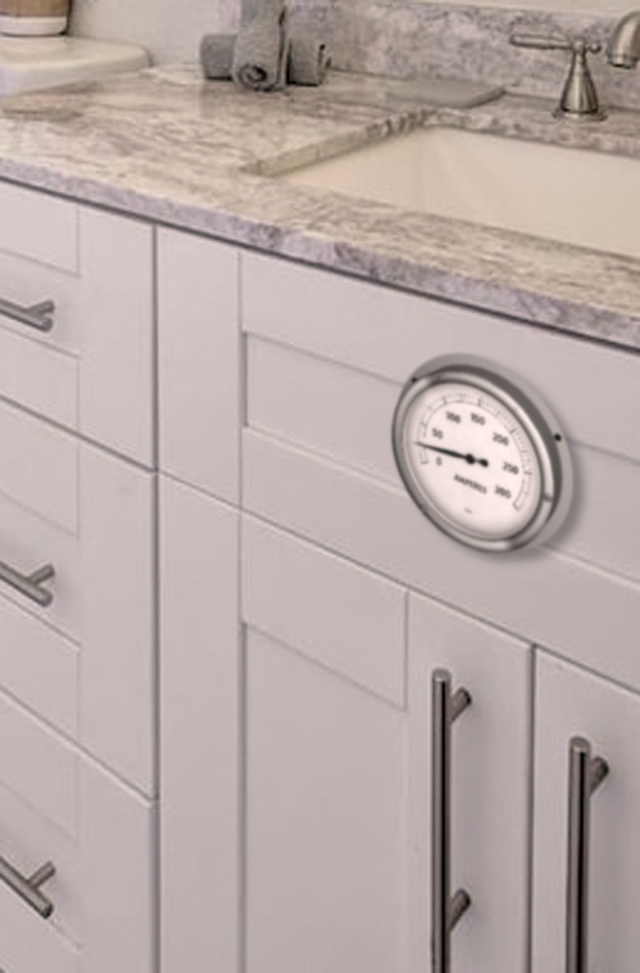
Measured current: 25 A
